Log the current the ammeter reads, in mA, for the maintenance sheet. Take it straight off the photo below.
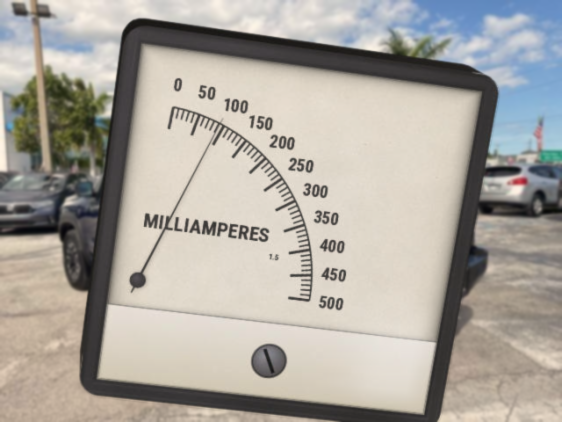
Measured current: 90 mA
